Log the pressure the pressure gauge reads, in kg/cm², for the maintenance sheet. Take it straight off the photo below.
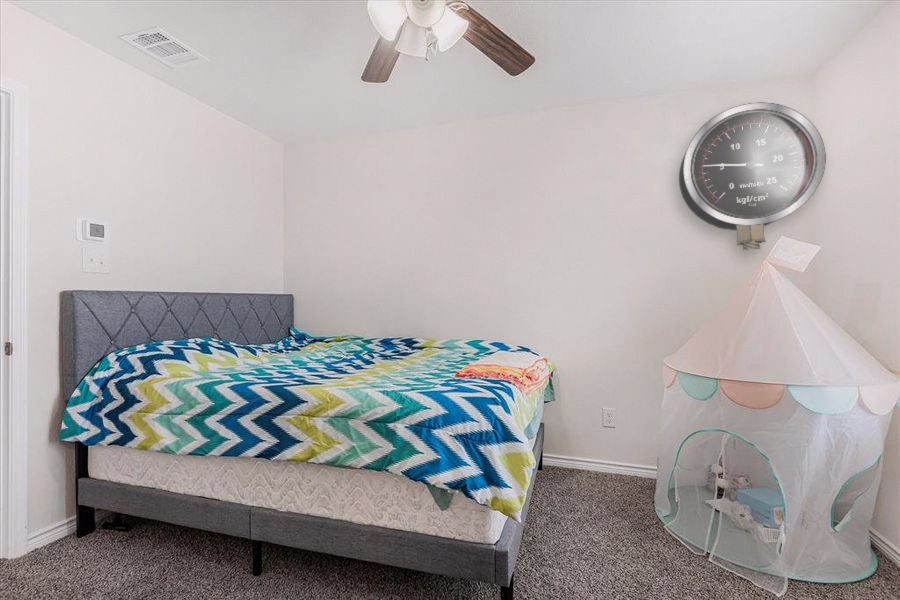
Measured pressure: 5 kg/cm²
